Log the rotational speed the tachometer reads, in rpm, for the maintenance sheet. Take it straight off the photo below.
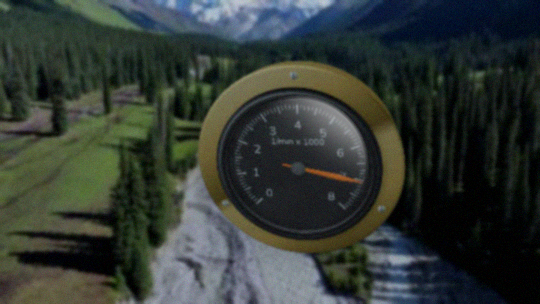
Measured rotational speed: 7000 rpm
